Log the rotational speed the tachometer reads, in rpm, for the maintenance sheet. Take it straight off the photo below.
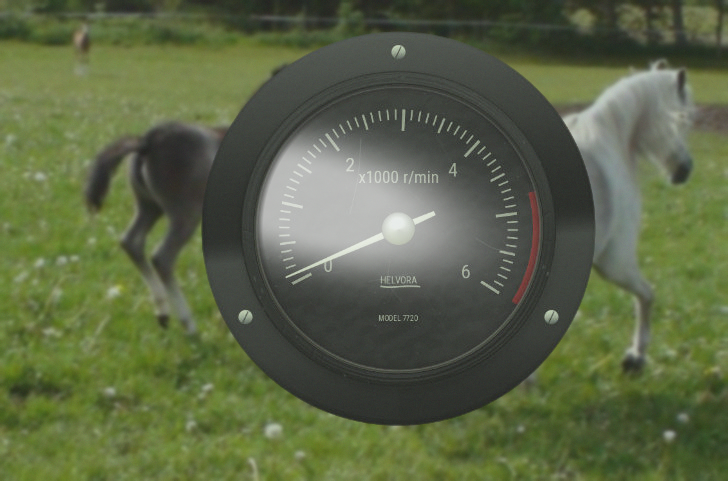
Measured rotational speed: 100 rpm
